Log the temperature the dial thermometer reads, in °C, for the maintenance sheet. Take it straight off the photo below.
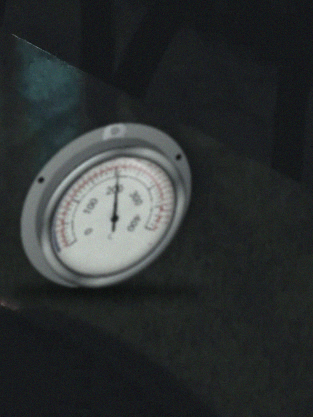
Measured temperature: 200 °C
